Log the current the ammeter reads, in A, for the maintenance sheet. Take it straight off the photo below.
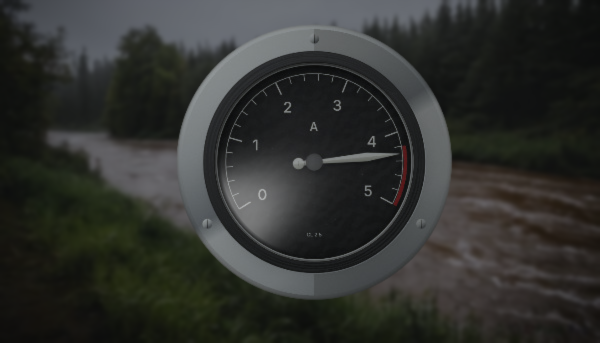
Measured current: 4.3 A
